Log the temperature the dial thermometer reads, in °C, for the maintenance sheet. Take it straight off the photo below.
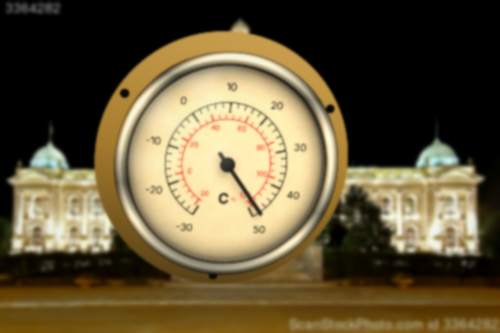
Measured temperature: 48 °C
